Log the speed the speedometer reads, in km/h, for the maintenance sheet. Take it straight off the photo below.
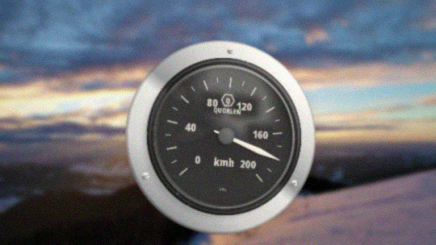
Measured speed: 180 km/h
